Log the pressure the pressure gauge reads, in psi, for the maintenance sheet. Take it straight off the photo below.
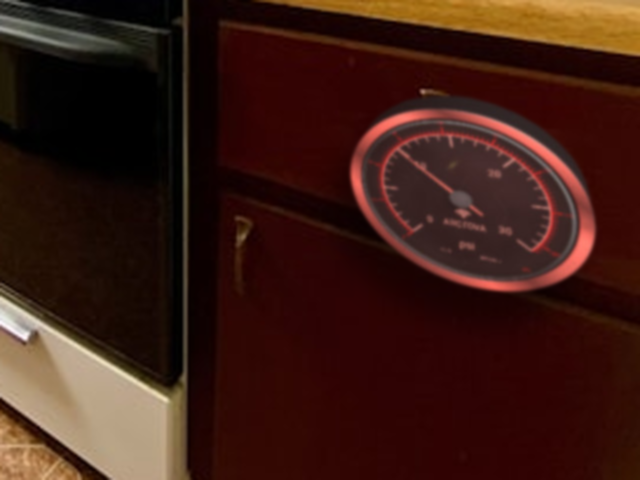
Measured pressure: 10 psi
